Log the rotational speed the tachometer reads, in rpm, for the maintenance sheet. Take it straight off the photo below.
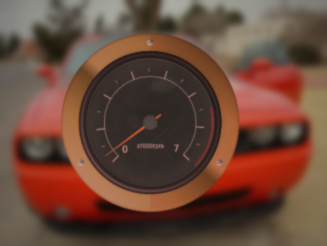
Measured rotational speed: 250 rpm
